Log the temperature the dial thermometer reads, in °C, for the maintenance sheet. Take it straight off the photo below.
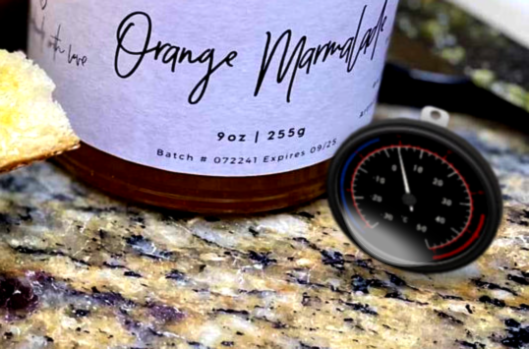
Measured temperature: 4 °C
